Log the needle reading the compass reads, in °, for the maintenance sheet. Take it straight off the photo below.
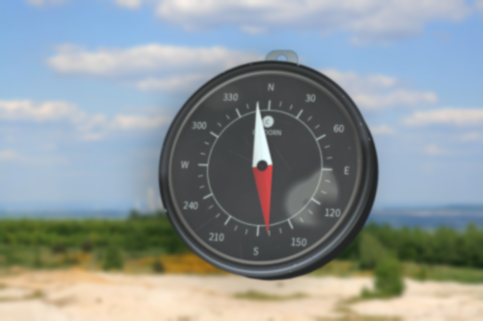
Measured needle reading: 170 °
